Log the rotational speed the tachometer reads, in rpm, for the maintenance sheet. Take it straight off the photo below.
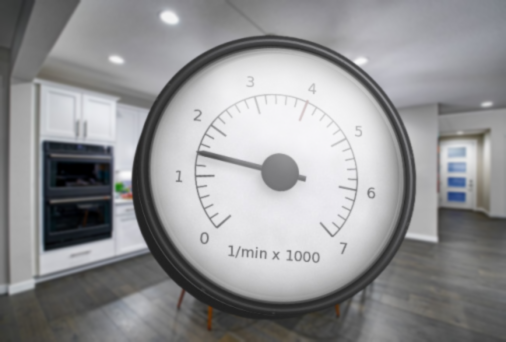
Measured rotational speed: 1400 rpm
